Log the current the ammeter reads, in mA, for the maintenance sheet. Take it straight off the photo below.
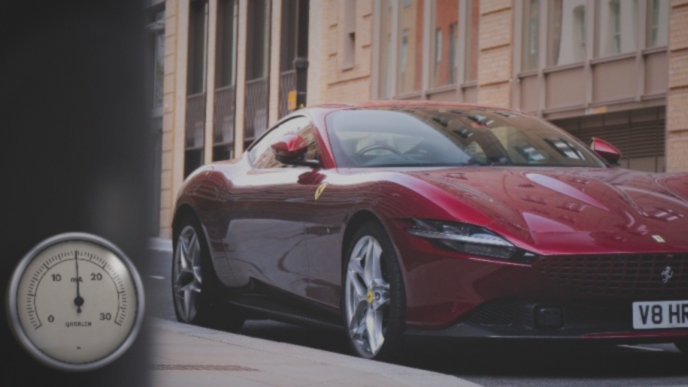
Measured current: 15 mA
